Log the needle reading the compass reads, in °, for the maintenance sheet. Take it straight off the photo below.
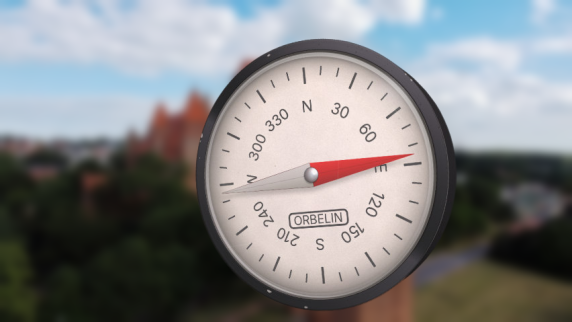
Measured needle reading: 85 °
